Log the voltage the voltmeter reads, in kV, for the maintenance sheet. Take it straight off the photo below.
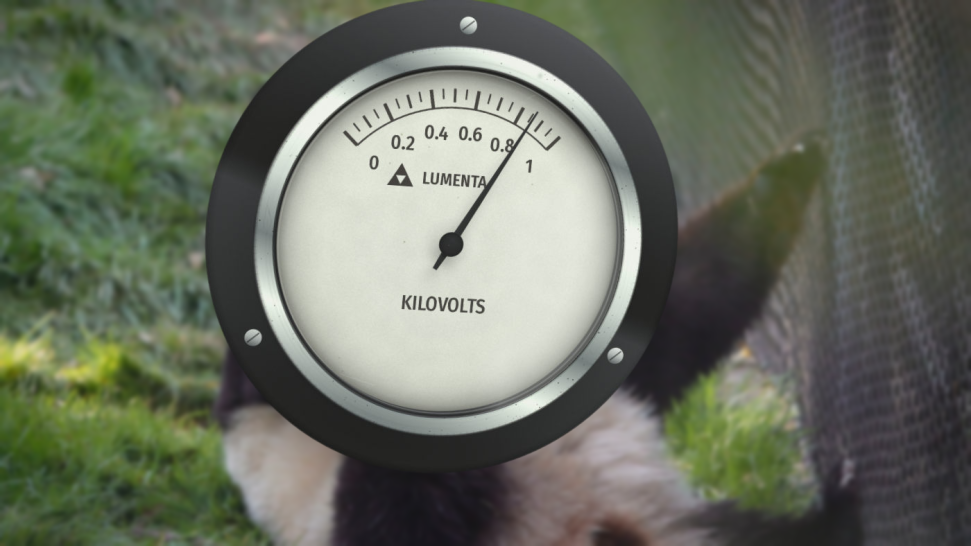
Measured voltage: 0.85 kV
